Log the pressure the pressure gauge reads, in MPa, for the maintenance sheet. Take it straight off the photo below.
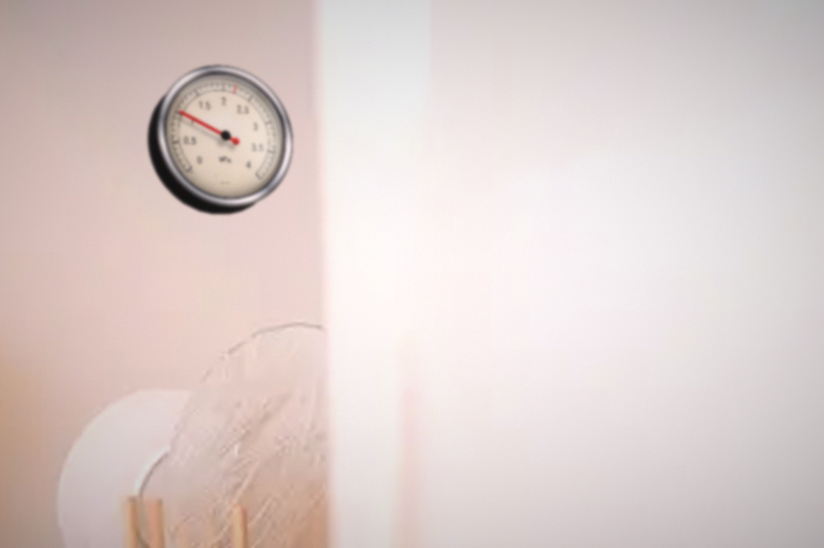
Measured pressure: 1 MPa
